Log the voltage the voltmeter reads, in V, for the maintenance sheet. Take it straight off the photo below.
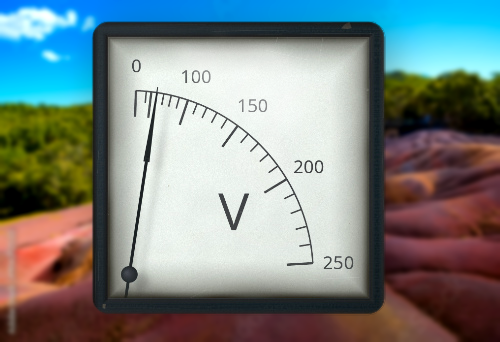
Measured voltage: 60 V
